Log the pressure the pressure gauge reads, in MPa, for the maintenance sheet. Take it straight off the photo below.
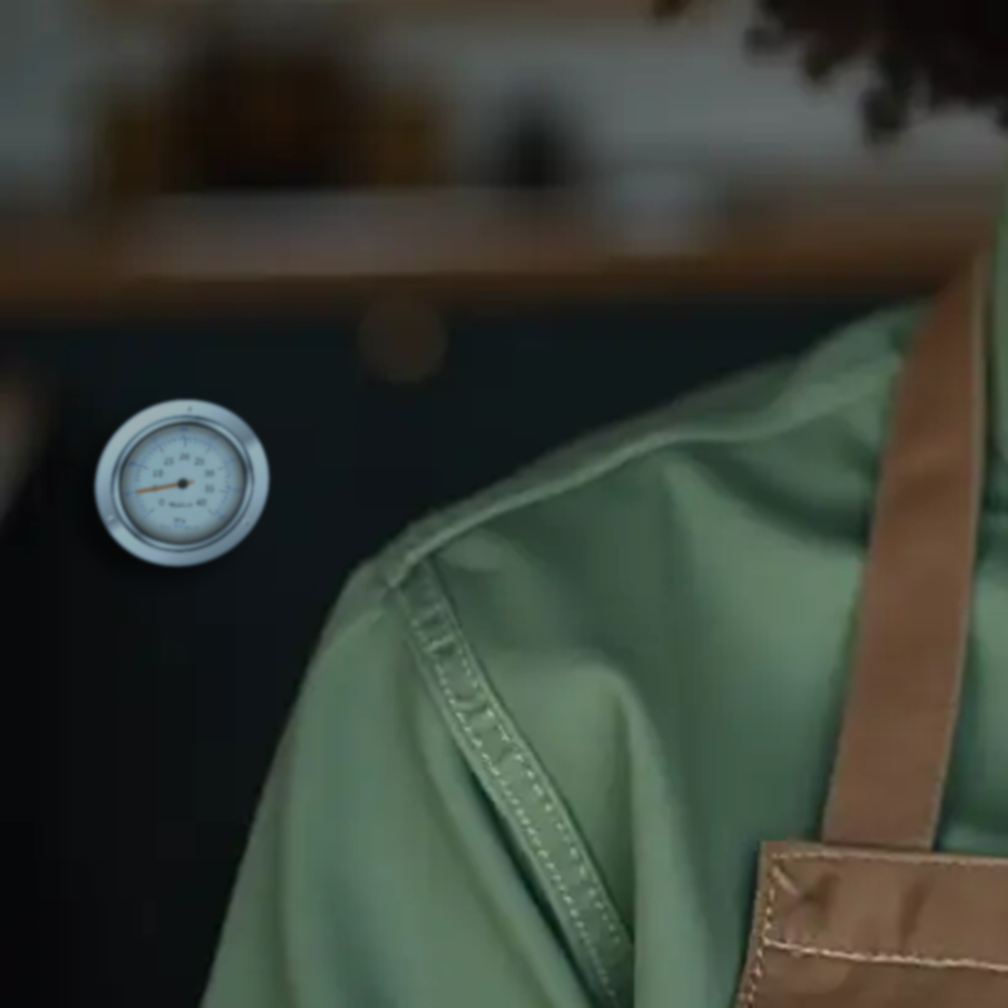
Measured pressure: 5 MPa
